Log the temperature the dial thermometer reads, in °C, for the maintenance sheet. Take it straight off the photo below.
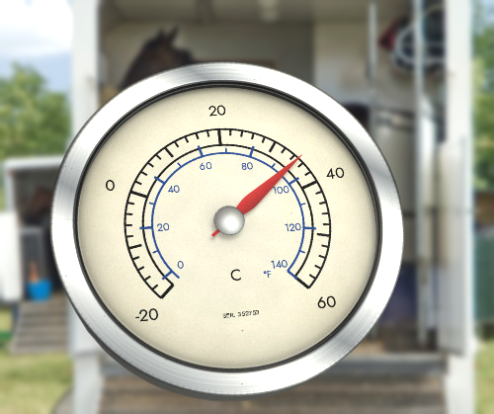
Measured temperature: 35 °C
